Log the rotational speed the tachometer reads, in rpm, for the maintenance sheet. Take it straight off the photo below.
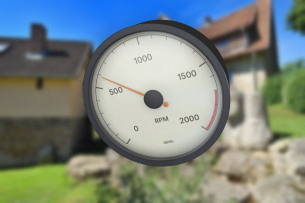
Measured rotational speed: 600 rpm
